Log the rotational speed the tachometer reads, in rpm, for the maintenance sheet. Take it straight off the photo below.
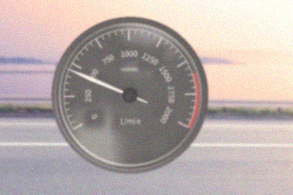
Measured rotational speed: 450 rpm
